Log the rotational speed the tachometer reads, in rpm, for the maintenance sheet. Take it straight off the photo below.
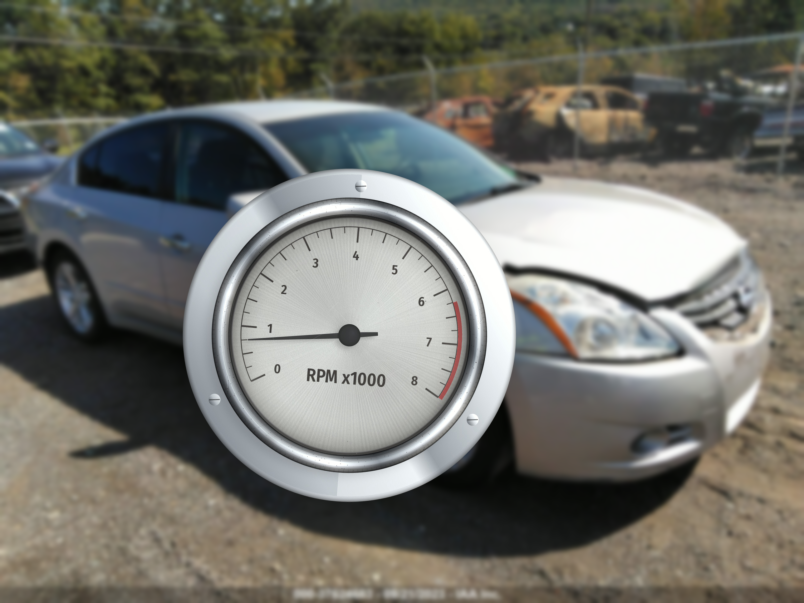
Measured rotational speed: 750 rpm
